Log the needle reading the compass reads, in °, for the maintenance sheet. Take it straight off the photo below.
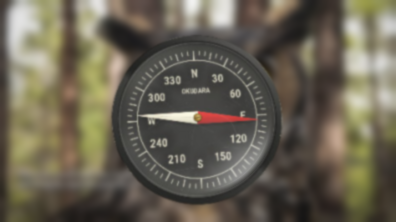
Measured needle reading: 95 °
